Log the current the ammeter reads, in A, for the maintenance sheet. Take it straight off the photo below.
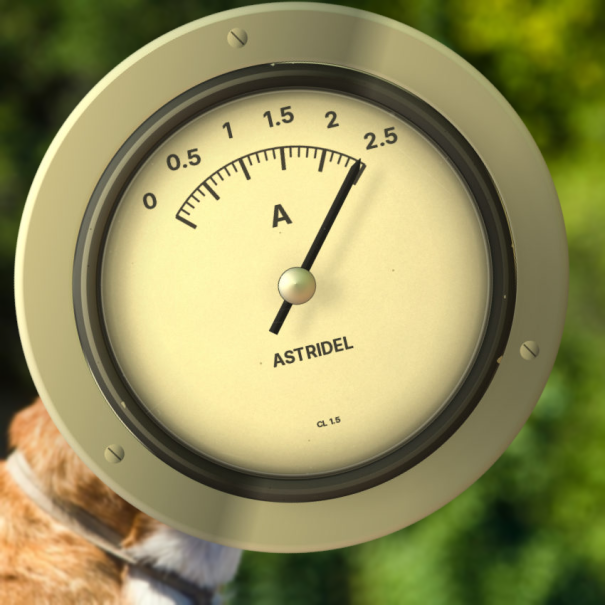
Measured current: 2.4 A
